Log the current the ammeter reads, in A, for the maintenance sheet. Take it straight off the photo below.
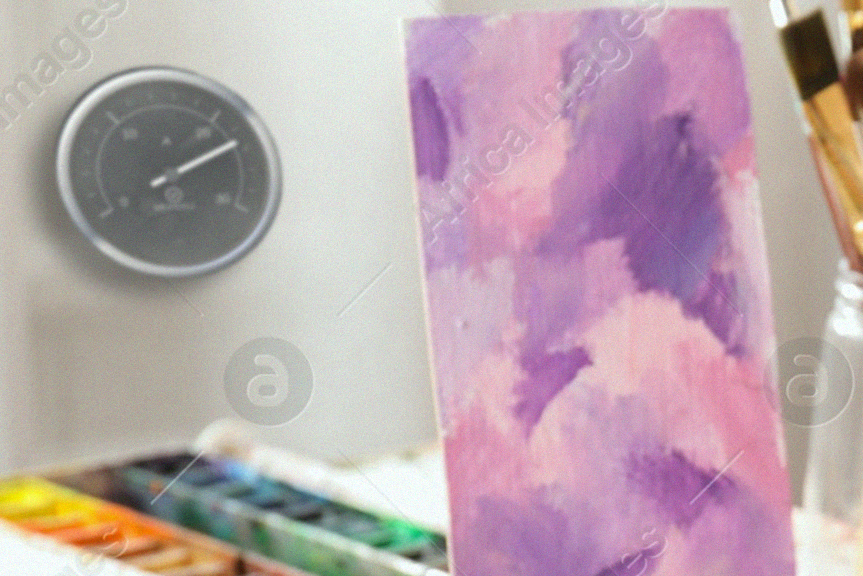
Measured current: 23 A
